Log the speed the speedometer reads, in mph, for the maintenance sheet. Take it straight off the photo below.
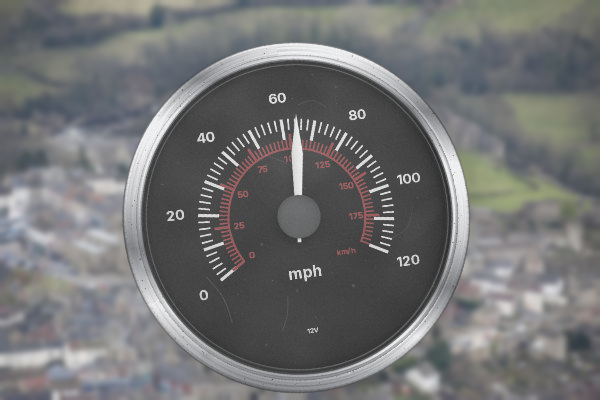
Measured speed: 64 mph
